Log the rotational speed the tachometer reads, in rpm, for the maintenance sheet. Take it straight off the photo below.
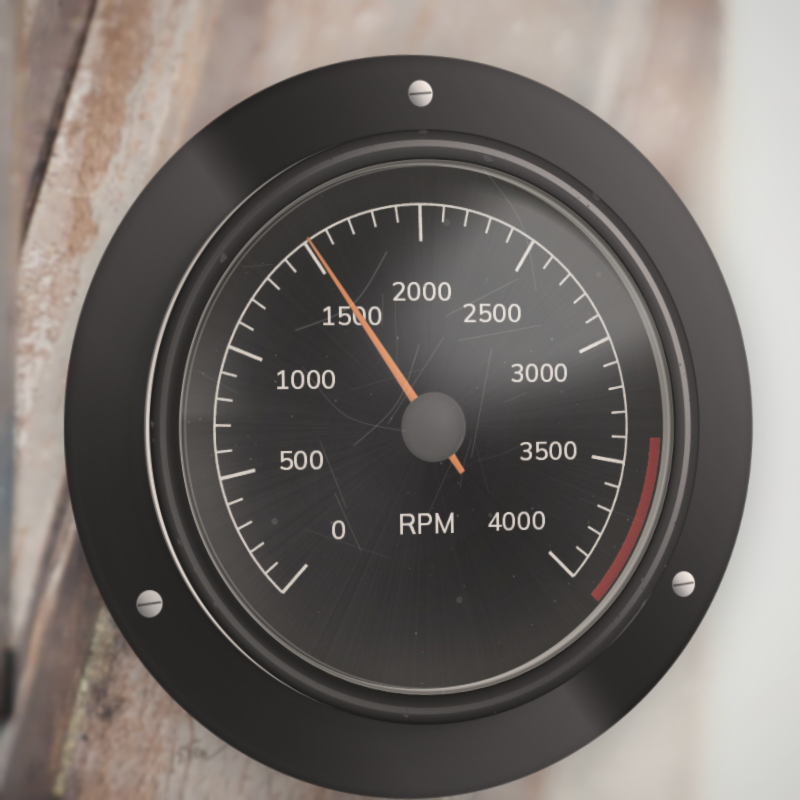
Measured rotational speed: 1500 rpm
